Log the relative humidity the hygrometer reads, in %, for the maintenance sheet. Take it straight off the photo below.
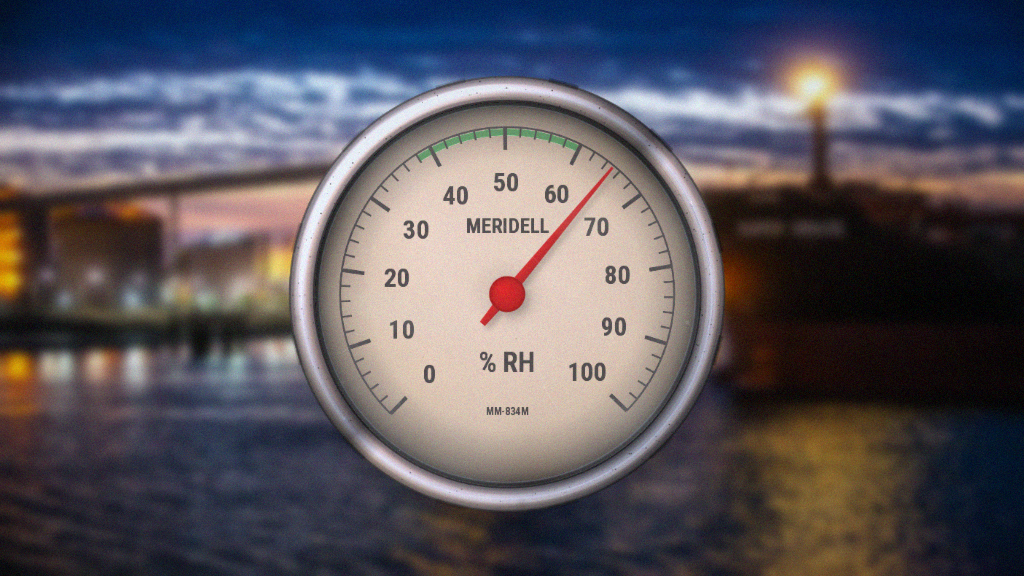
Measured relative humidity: 65 %
